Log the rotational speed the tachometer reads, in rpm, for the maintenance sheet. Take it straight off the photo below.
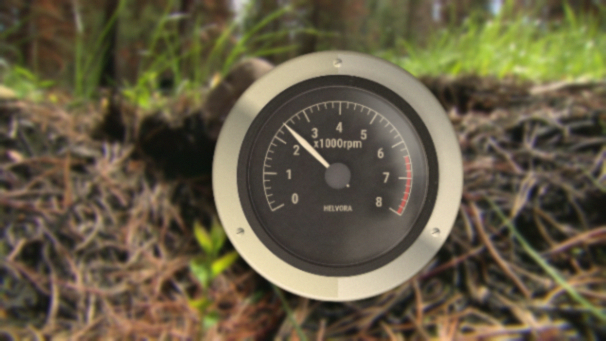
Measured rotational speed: 2400 rpm
